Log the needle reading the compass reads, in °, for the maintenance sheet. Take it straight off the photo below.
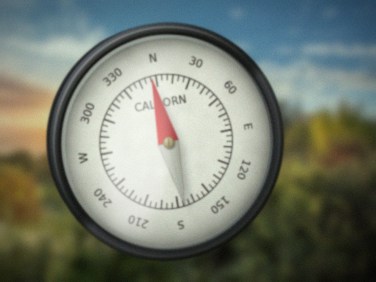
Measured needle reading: 355 °
